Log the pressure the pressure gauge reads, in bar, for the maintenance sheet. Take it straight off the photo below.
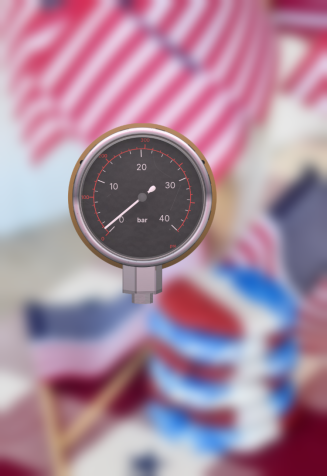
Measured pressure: 1 bar
